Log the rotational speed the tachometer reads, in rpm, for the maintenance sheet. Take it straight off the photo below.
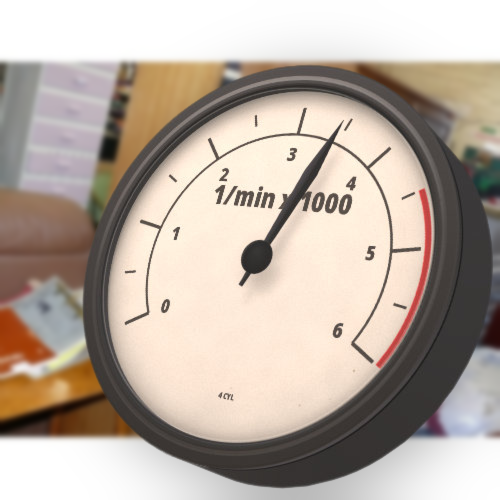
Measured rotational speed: 3500 rpm
